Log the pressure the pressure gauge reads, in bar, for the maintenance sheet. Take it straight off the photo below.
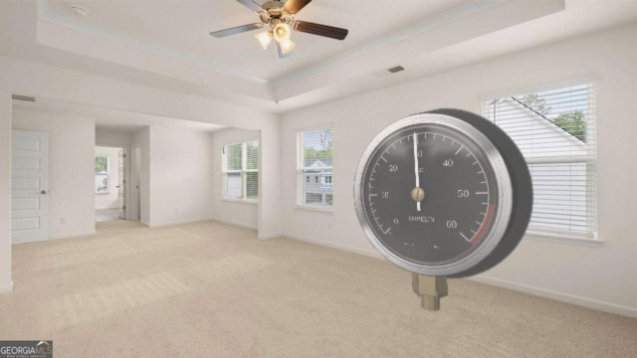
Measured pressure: 30 bar
